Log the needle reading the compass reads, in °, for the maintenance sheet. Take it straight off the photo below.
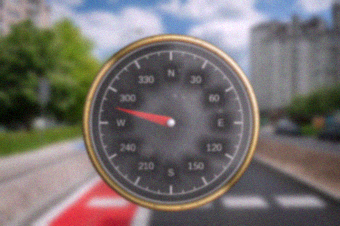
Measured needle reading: 285 °
